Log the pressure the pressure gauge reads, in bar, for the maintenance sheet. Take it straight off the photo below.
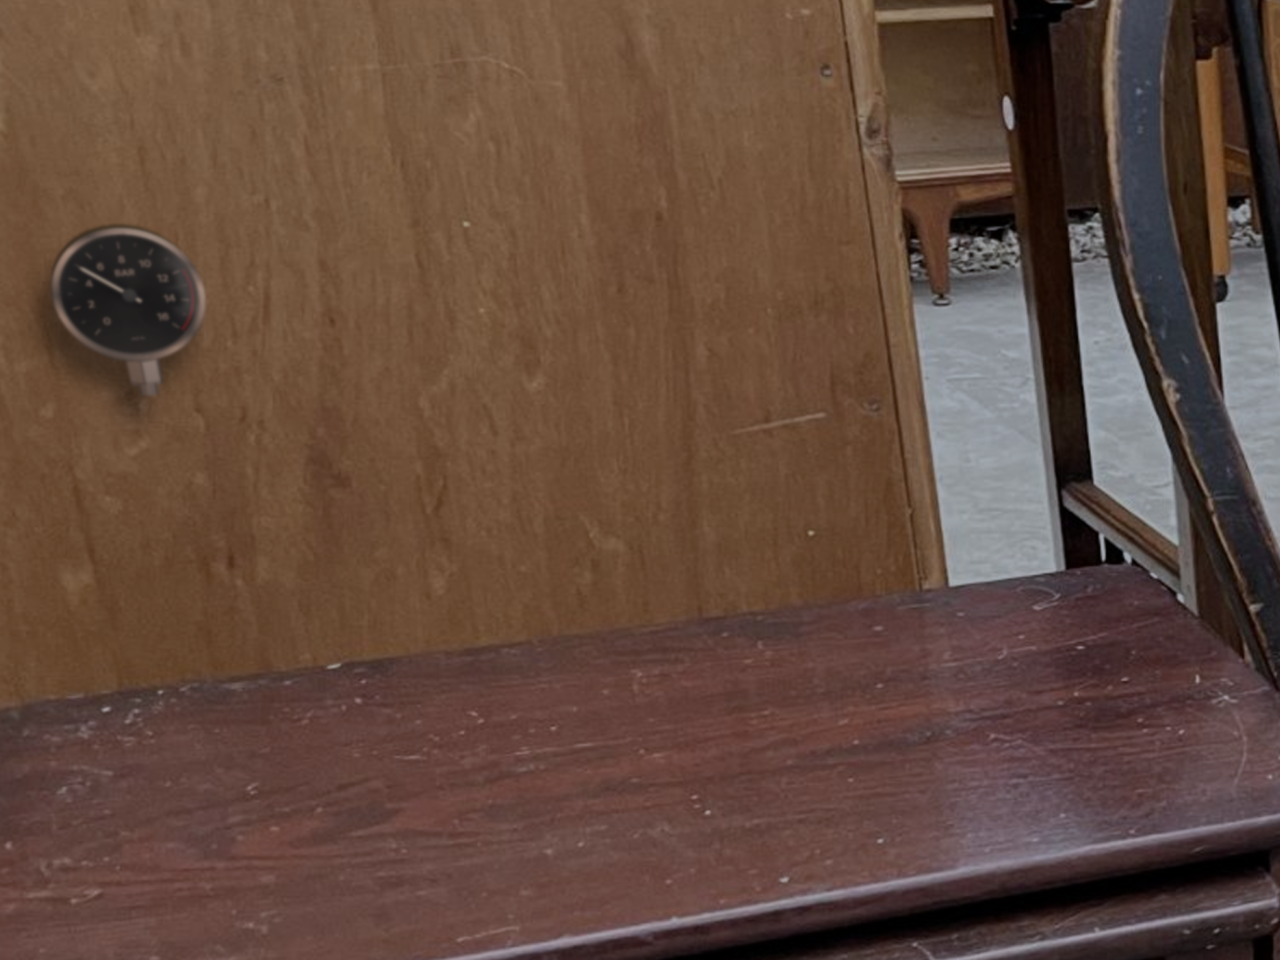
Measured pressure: 5 bar
